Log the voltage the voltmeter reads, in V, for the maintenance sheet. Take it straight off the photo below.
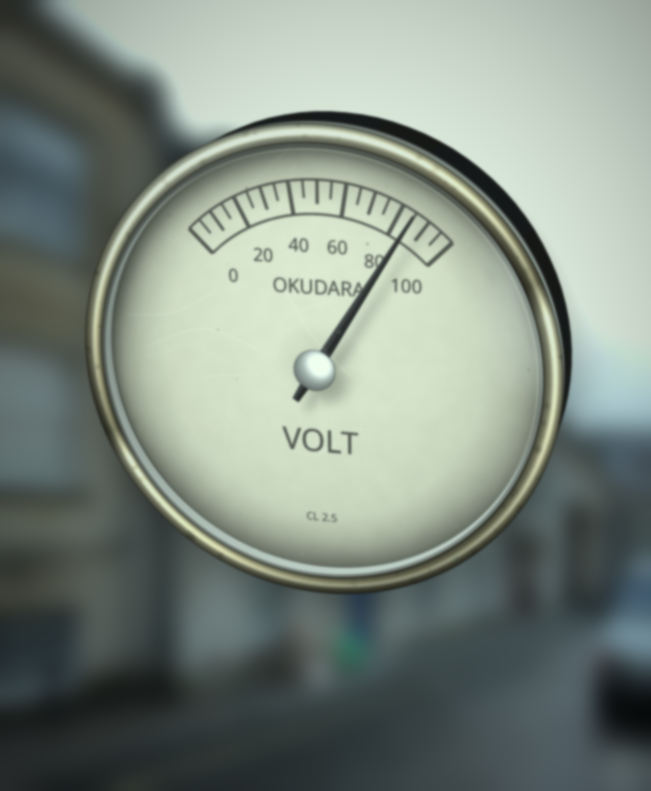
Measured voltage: 85 V
